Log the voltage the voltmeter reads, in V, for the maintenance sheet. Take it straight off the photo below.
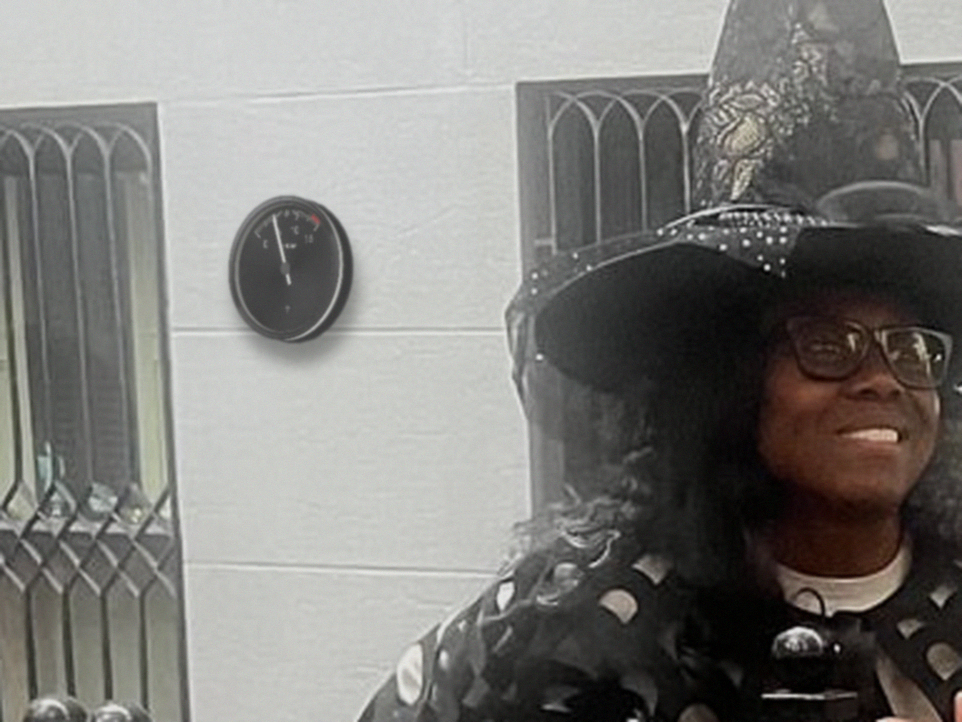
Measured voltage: 5 V
